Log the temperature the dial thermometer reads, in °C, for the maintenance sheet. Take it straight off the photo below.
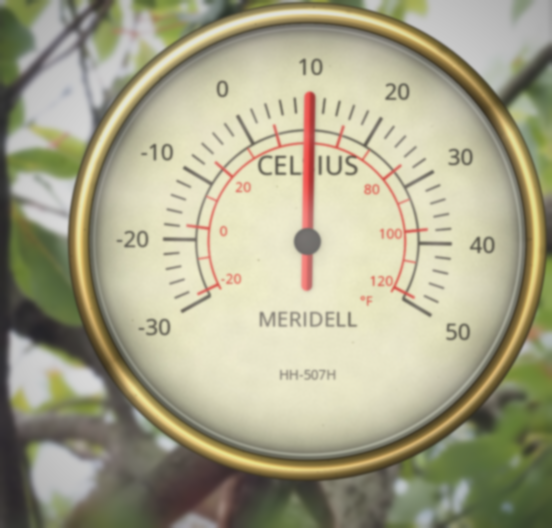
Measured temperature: 10 °C
